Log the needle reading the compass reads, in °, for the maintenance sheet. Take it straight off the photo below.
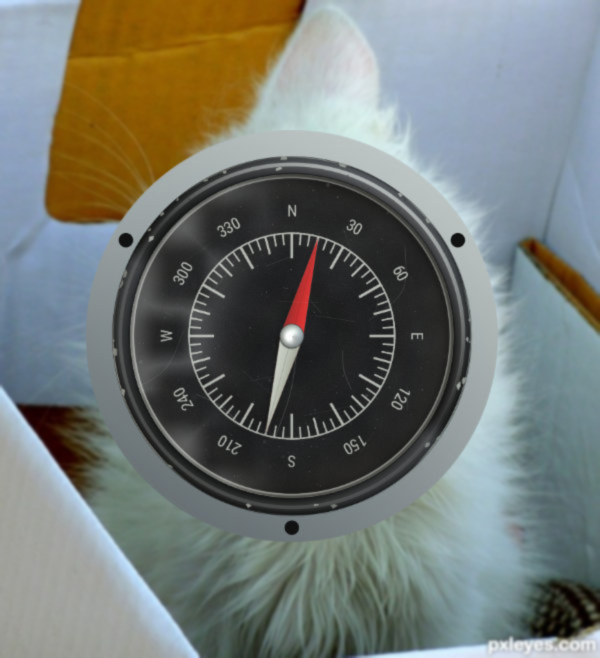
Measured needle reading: 15 °
